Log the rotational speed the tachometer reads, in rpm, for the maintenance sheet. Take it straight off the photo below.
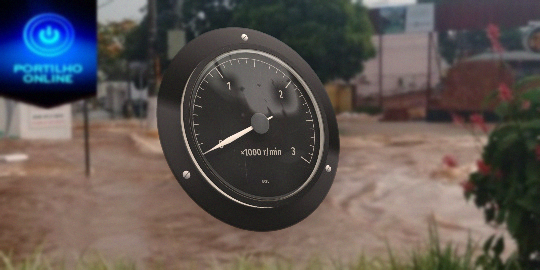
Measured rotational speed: 0 rpm
